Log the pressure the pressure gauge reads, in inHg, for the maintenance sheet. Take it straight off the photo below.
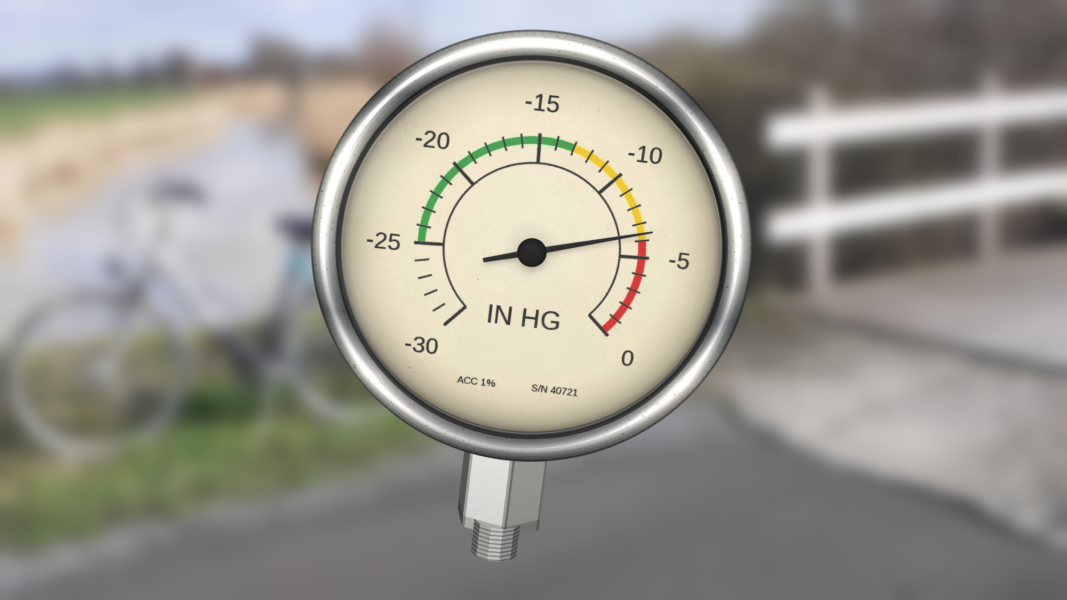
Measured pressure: -6.5 inHg
